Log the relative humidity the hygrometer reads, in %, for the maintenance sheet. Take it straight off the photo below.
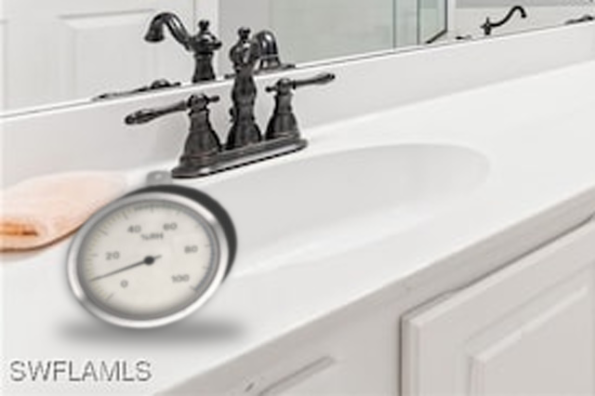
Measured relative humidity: 10 %
